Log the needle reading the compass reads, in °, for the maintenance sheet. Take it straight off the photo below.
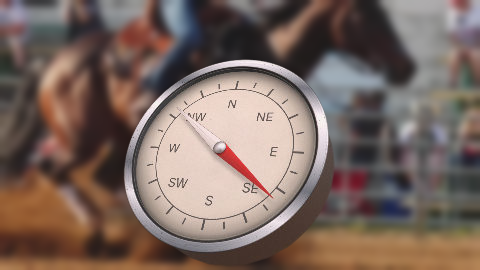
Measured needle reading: 127.5 °
